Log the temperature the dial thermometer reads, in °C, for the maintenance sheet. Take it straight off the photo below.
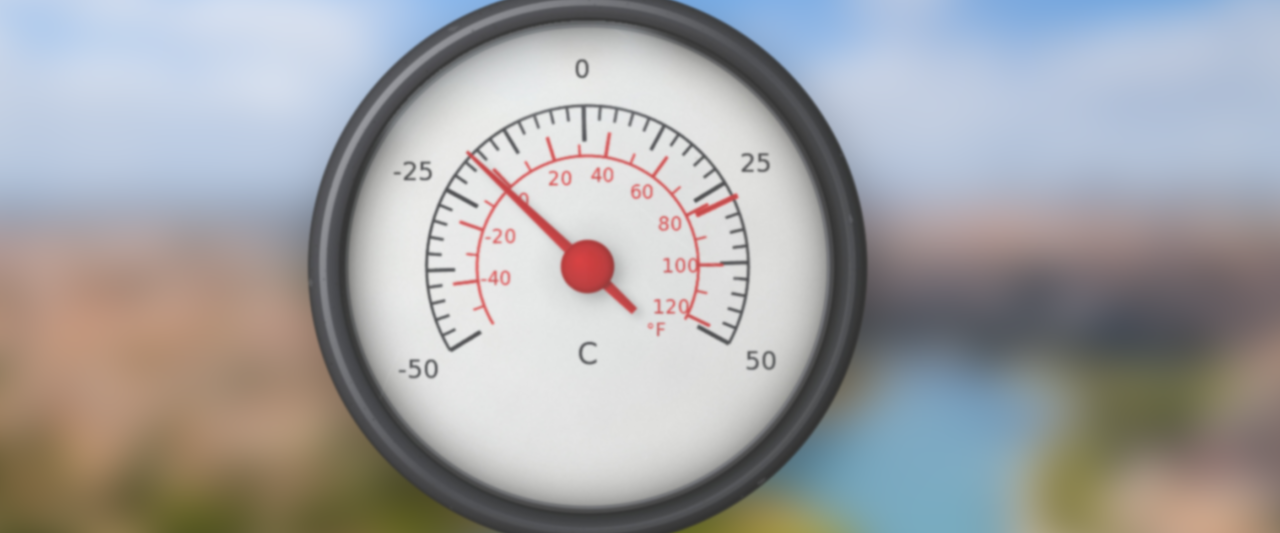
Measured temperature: -18.75 °C
